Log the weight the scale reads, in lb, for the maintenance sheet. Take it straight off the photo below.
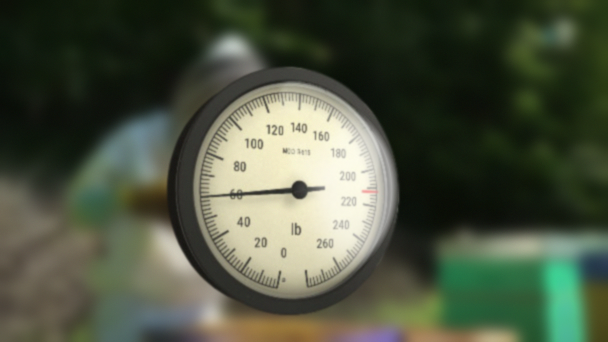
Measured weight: 60 lb
